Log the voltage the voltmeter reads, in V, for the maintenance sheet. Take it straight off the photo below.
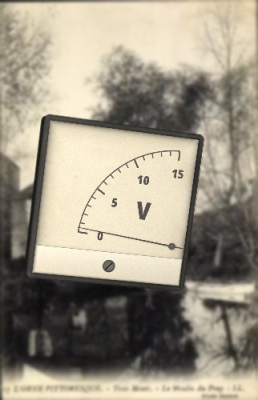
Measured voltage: 0.5 V
